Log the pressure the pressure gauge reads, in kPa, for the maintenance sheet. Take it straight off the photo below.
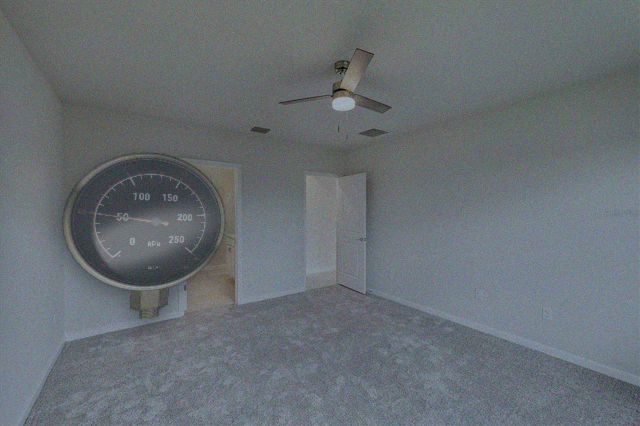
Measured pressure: 50 kPa
